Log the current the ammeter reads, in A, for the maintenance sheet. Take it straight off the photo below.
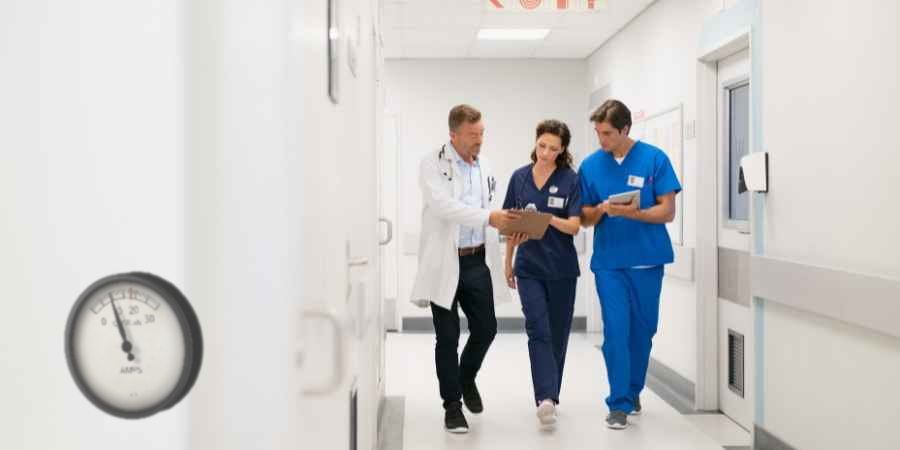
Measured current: 10 A
